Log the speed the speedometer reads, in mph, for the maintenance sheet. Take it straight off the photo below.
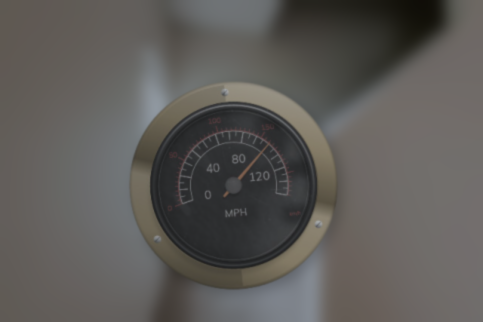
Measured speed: 100 mph
